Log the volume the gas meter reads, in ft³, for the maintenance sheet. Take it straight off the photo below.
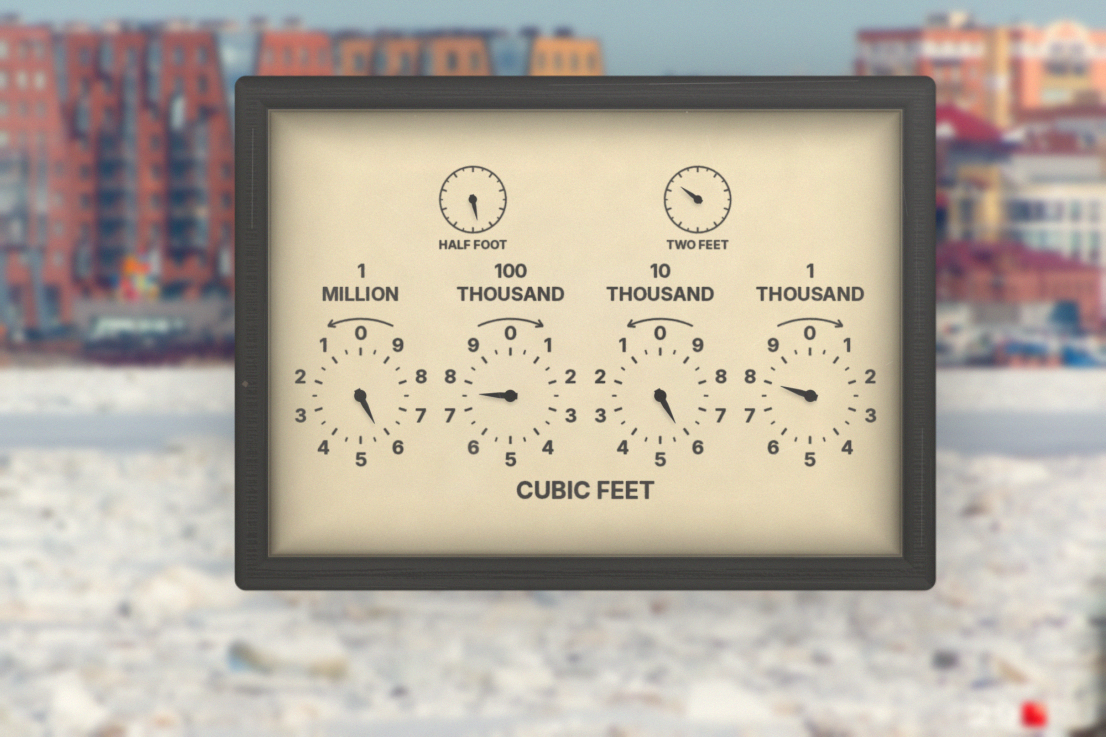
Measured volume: 575800 ft³
